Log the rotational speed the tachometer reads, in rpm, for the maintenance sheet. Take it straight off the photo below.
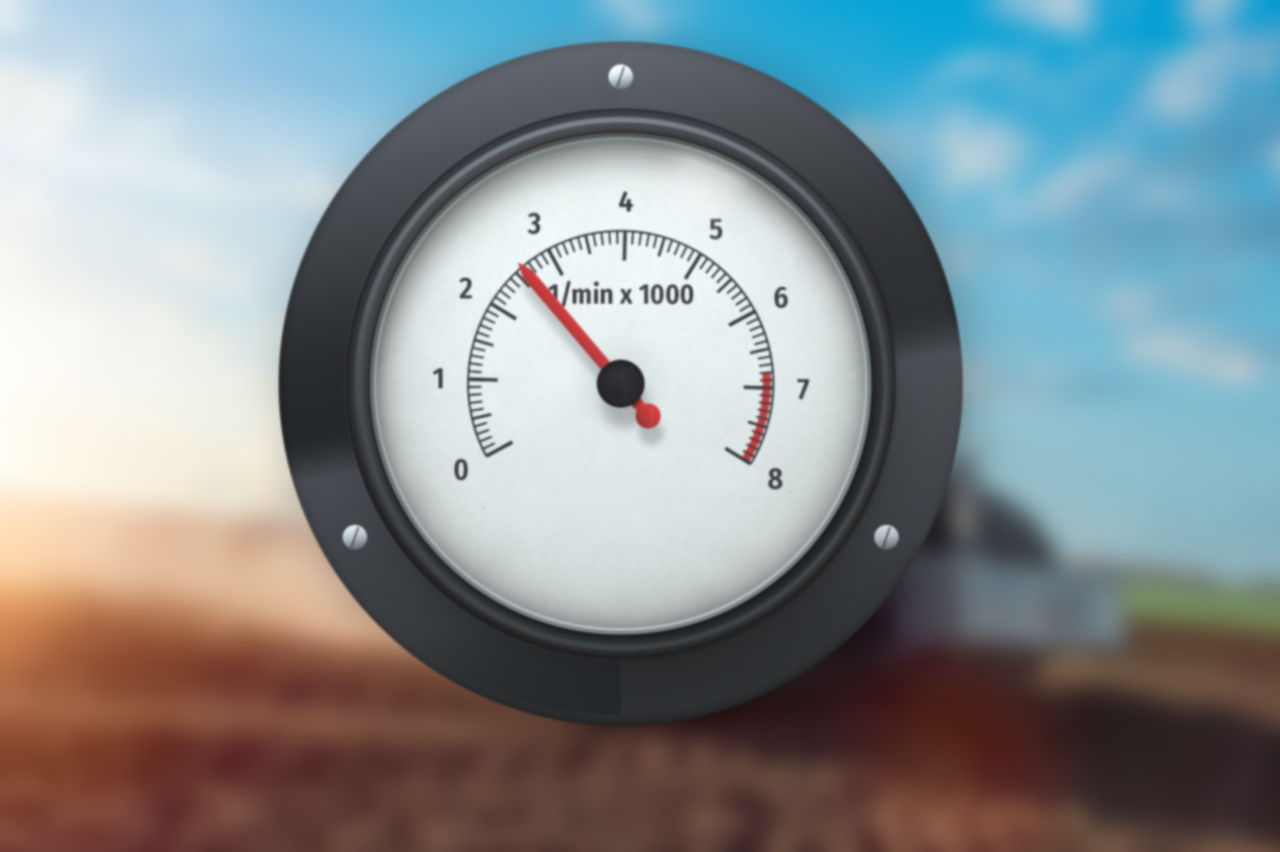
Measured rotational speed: 2600 rpm
